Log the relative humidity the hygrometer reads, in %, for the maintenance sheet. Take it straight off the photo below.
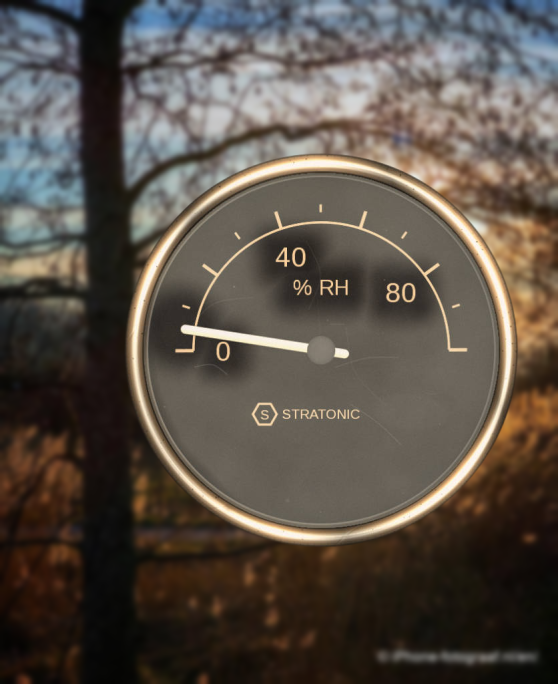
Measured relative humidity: 5 %
